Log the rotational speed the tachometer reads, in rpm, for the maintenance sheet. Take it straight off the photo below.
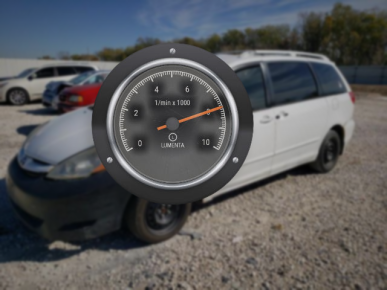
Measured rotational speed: 8000 rpm
